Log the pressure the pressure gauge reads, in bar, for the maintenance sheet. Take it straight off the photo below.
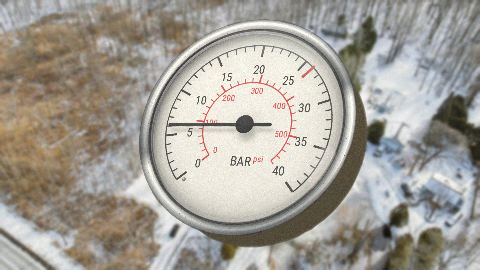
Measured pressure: 6 bar
